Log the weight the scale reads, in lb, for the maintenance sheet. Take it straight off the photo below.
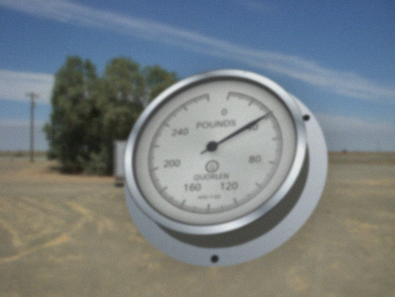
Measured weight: 40 lb
